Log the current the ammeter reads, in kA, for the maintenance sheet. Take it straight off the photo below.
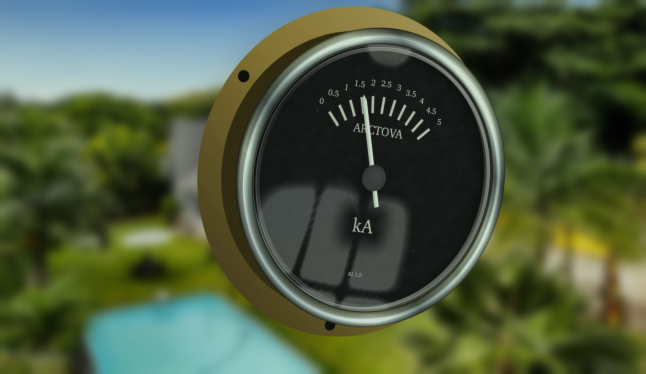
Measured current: 1.5 kA
